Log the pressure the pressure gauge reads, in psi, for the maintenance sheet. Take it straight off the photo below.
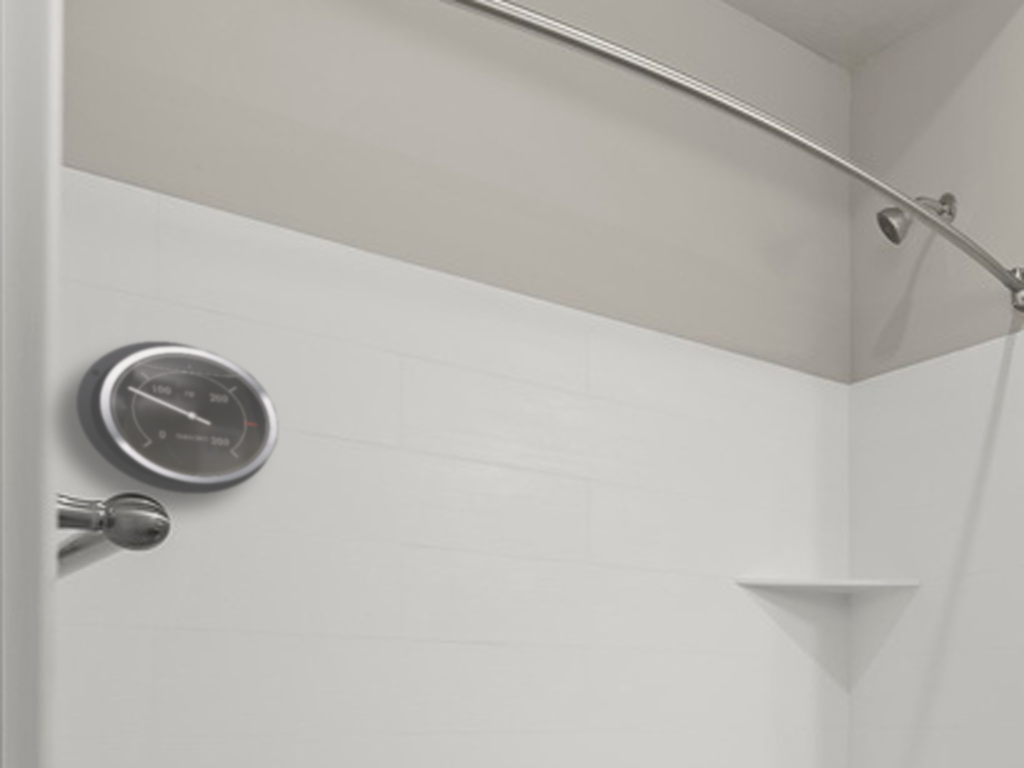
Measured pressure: 75 psi
